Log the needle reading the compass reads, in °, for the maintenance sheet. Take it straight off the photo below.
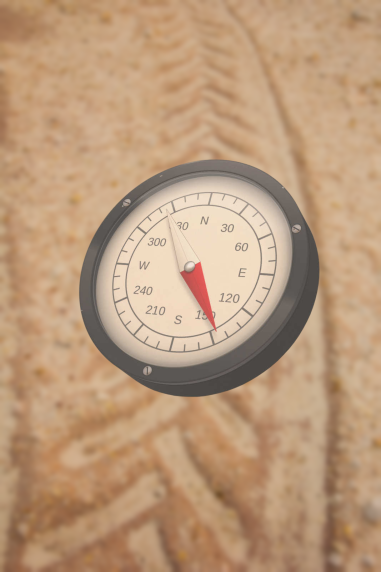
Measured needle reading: 145 °
